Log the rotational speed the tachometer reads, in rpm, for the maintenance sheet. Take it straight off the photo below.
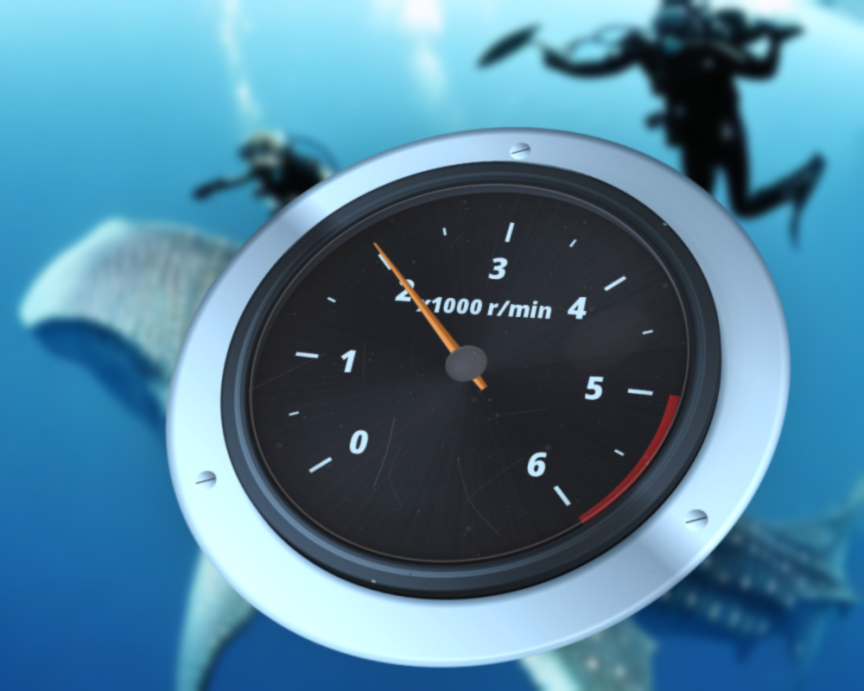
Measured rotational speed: 2000 rpm
